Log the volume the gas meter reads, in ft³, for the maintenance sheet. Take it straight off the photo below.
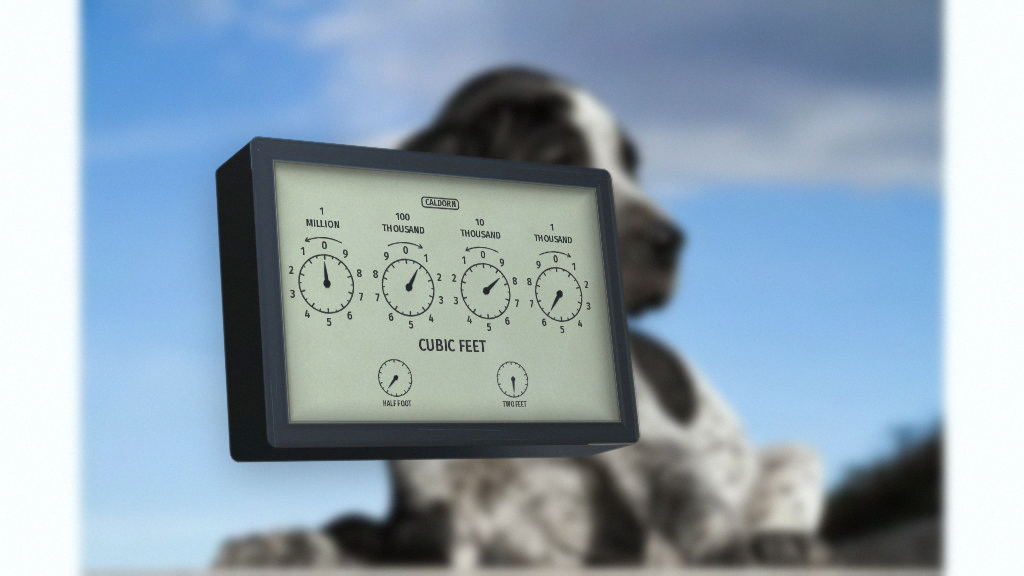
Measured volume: 8600 ft³
